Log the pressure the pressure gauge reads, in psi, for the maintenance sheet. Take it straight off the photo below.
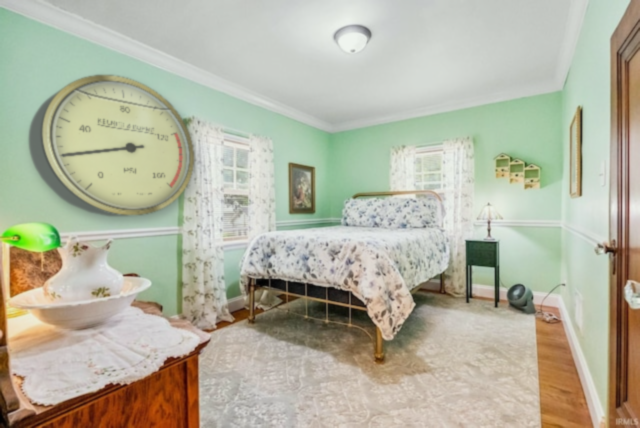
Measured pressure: 20 psi
